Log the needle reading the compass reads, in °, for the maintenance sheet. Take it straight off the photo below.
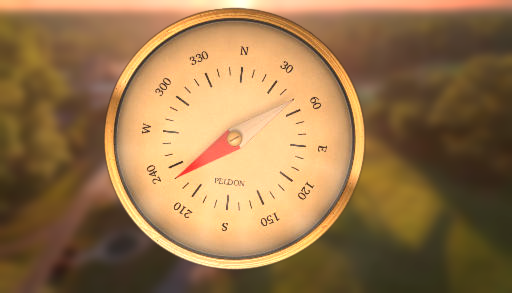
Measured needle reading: 230 °
